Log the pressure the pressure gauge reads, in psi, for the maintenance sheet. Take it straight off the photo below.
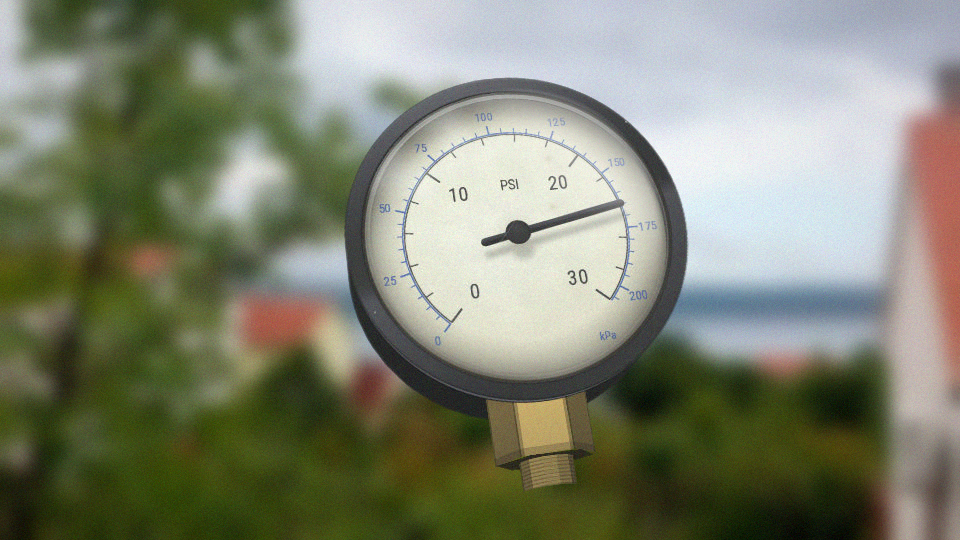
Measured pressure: 24 psi
